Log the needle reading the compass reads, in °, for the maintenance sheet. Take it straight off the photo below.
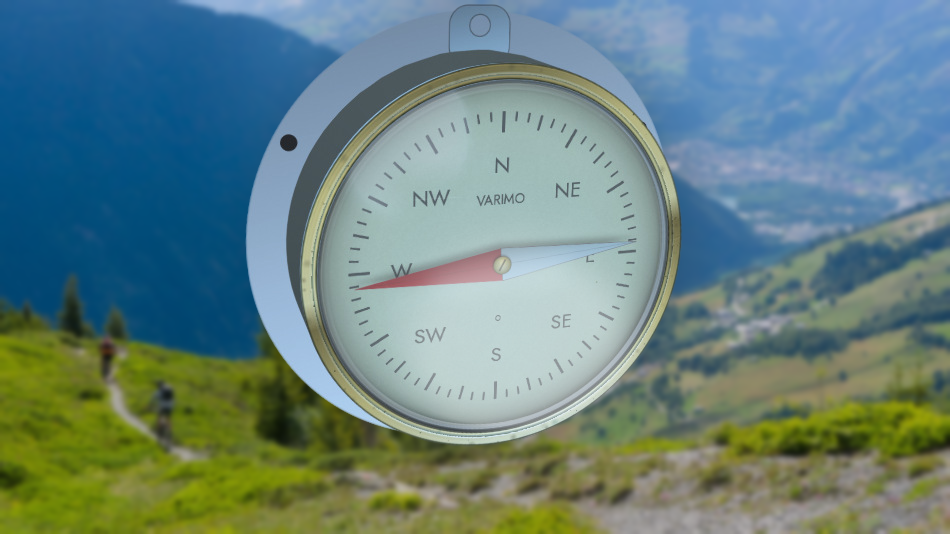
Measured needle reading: 265 °
